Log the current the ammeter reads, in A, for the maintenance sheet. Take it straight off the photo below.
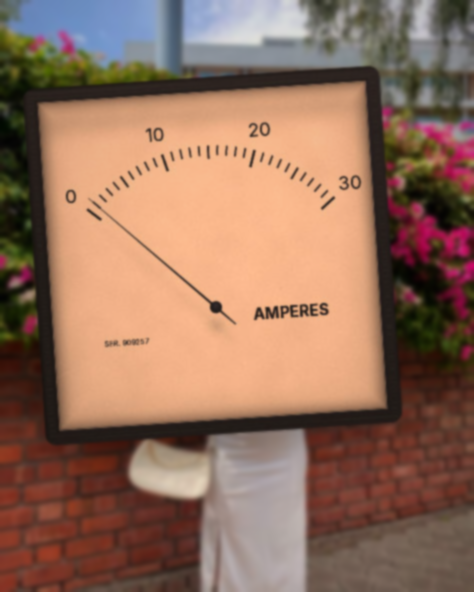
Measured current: 1 A
